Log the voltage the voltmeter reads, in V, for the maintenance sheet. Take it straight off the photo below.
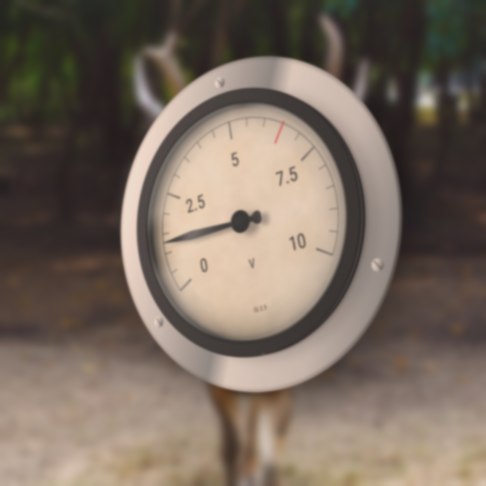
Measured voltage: 1.25 V
